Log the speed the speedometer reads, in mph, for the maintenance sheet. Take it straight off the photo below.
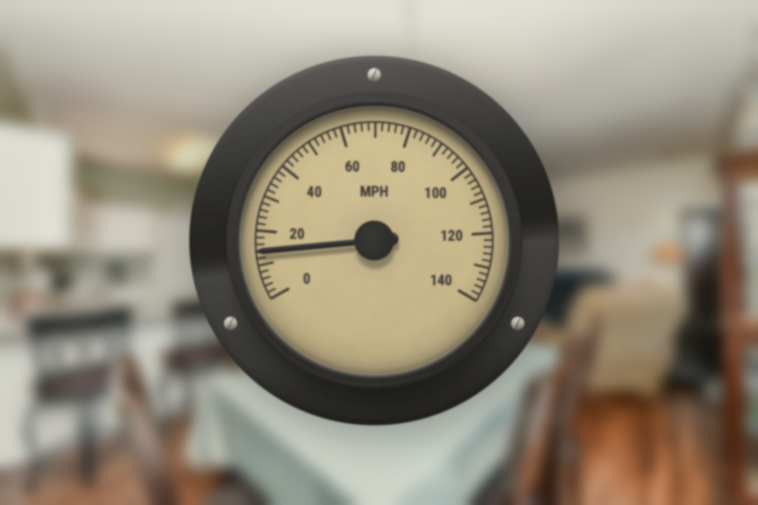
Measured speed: 14 mph
